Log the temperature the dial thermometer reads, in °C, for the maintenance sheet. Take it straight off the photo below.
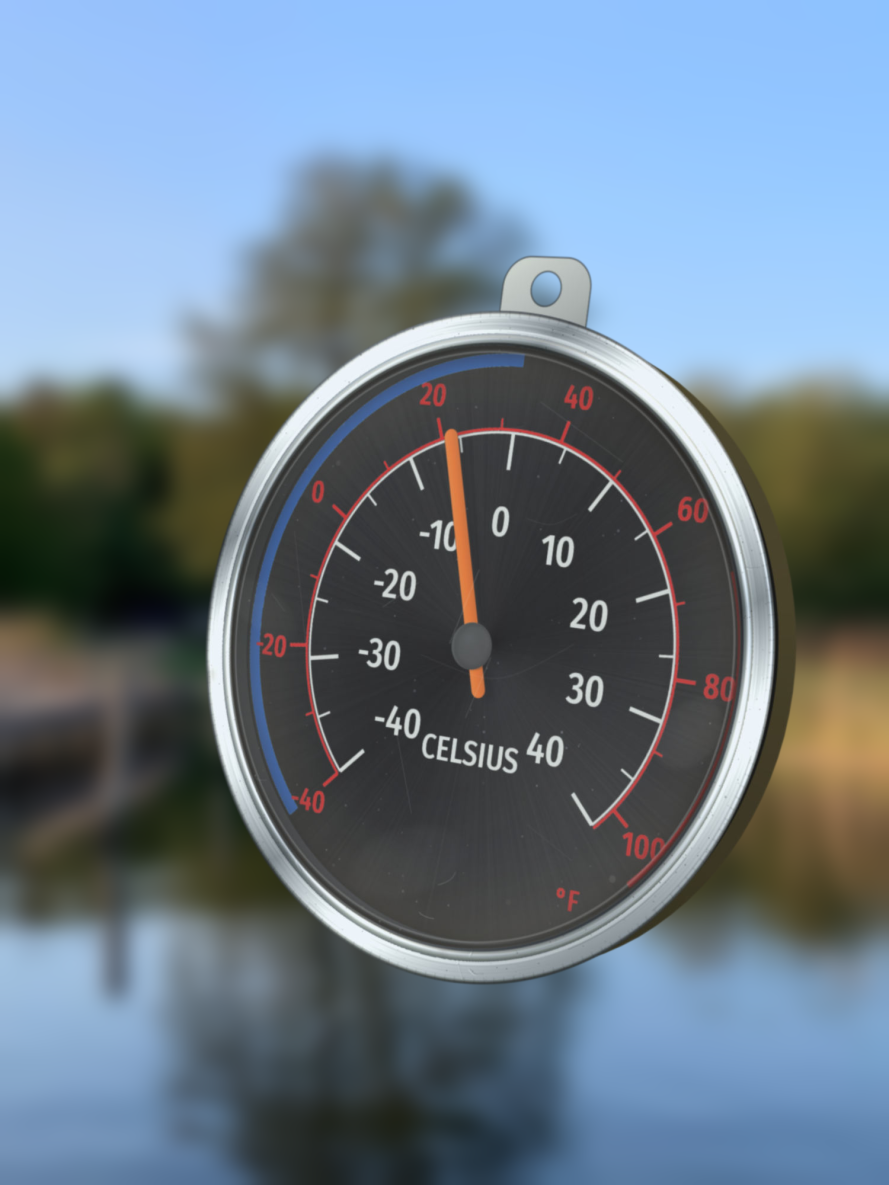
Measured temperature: -5 °C
